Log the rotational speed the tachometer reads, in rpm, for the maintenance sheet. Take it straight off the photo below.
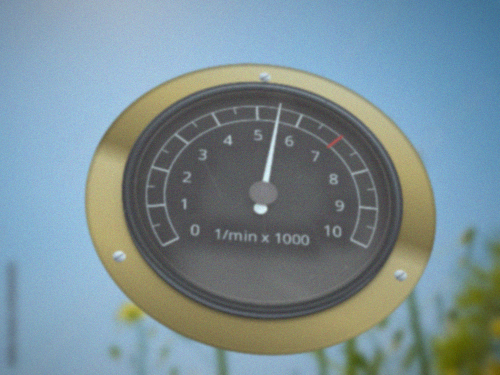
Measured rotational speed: 5500 rpm
